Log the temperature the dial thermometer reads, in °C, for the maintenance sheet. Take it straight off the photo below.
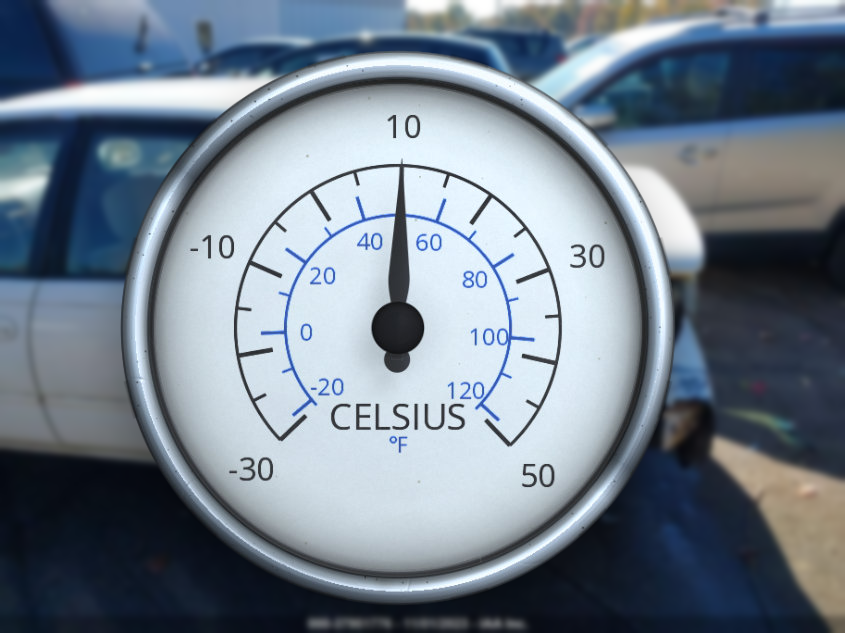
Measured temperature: 10 °C
